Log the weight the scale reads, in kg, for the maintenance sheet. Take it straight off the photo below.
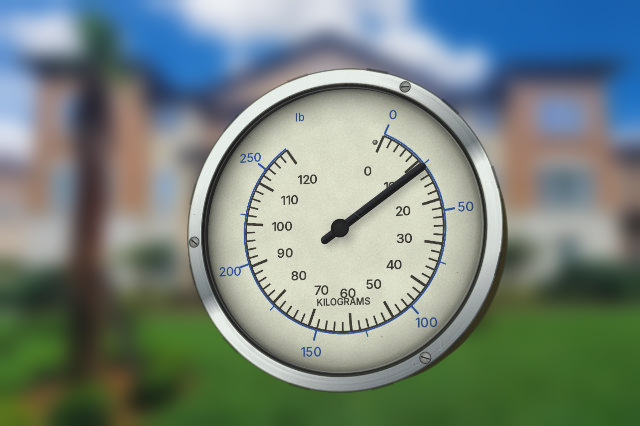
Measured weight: 12 kg
